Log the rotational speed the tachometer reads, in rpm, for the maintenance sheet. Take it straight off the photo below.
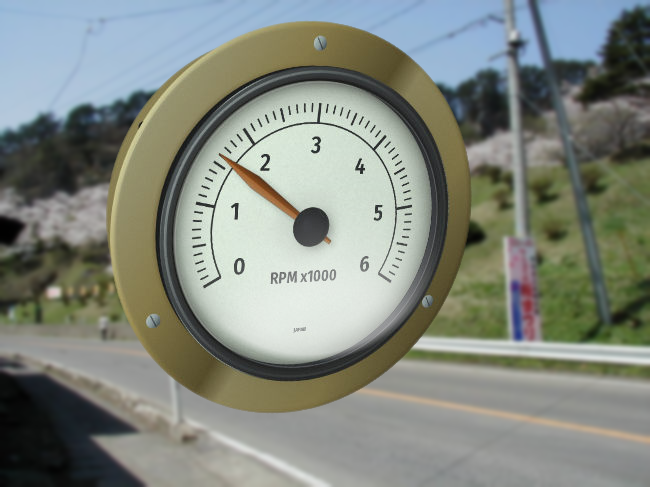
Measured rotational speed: 1600 rpm
